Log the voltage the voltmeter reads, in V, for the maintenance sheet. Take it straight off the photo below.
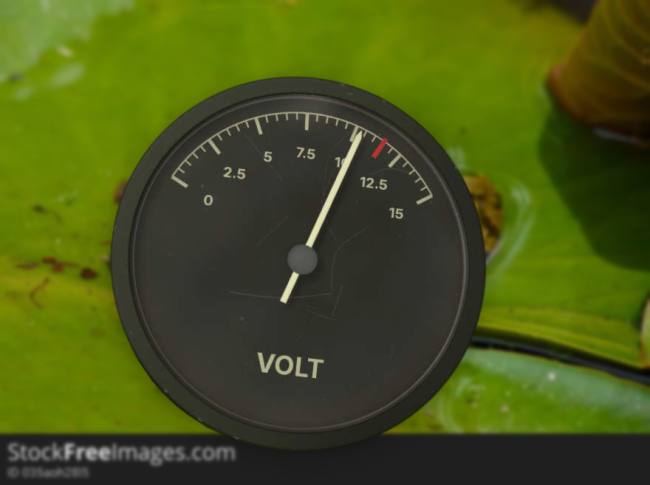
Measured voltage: 10.25 V
